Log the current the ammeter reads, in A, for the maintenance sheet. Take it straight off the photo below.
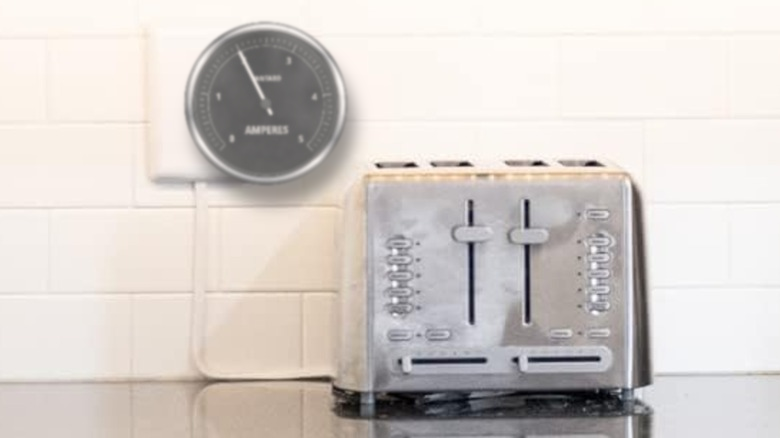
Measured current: 2 A
